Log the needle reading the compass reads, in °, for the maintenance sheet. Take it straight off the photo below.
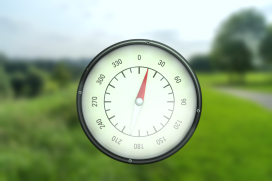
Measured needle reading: 15 °
